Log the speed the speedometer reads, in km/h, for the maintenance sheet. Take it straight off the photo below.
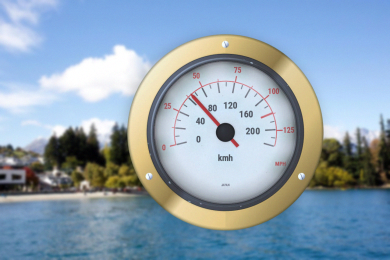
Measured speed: 65 km/h
